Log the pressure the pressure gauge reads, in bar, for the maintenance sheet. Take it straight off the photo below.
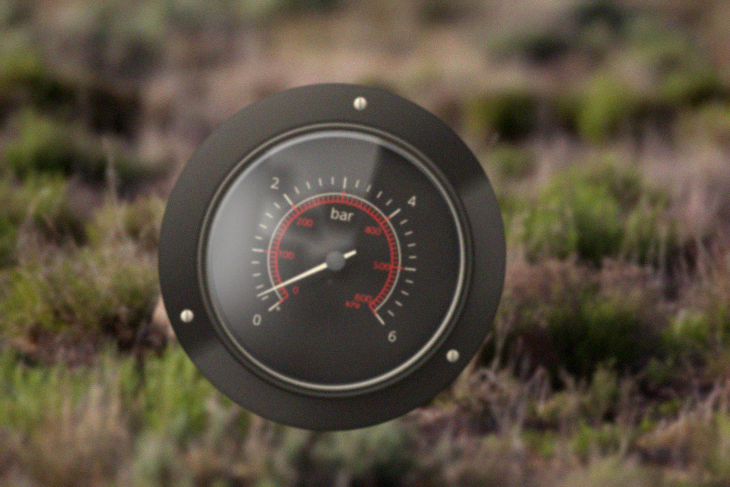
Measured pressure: 0.3 bar
